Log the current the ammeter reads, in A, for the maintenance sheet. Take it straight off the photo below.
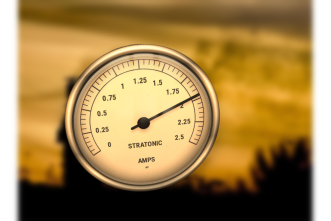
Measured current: 1.95 A
